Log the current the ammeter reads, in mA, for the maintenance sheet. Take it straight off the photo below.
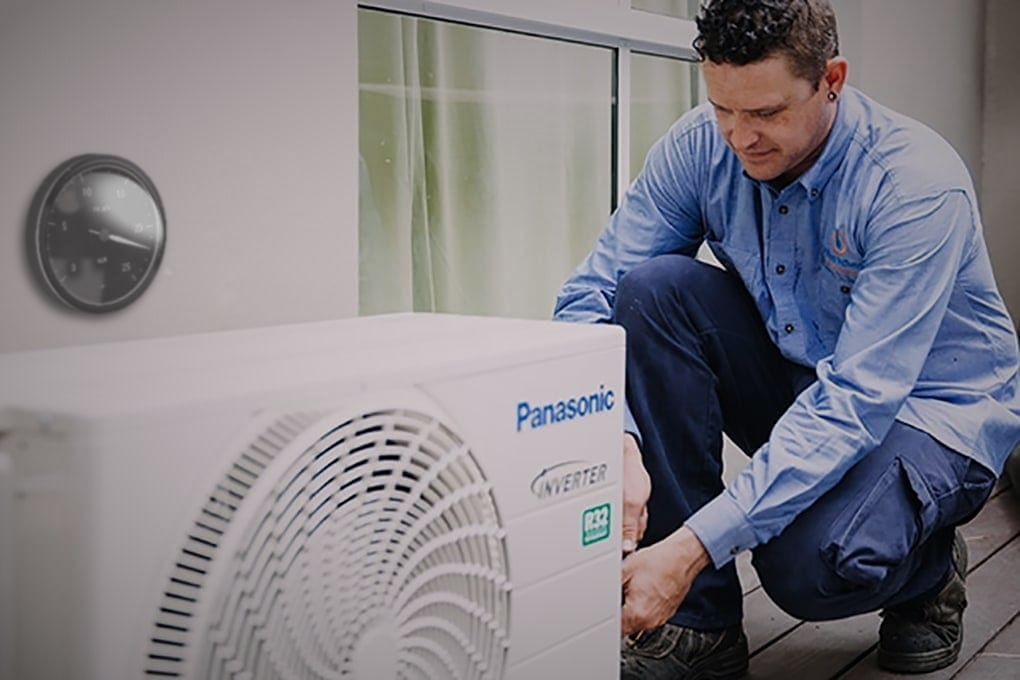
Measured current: 22 mA
